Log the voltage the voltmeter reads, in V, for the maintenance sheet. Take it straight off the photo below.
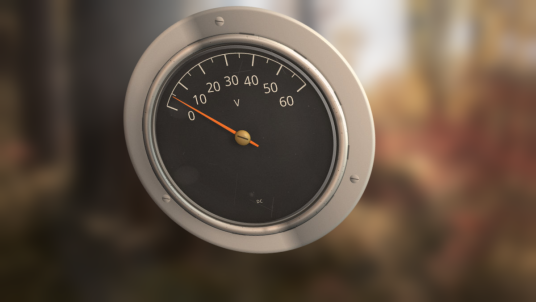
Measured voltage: 5 V
